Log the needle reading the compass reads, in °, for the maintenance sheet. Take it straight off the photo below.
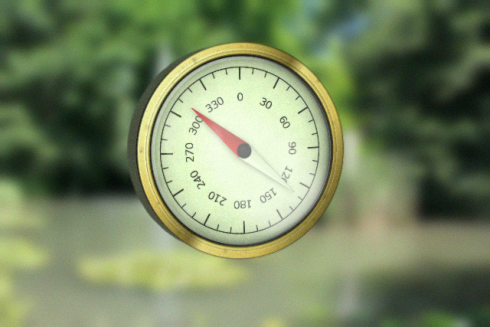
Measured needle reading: 310 °
